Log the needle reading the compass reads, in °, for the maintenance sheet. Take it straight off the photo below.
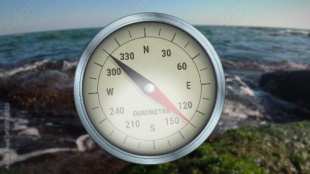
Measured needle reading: 135 °
